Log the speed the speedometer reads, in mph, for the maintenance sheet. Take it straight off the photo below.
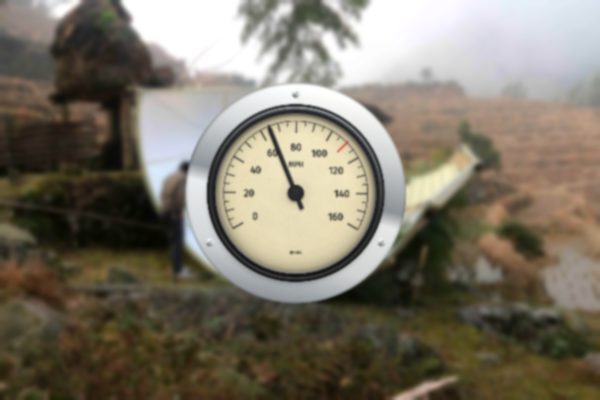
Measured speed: 65 mph
